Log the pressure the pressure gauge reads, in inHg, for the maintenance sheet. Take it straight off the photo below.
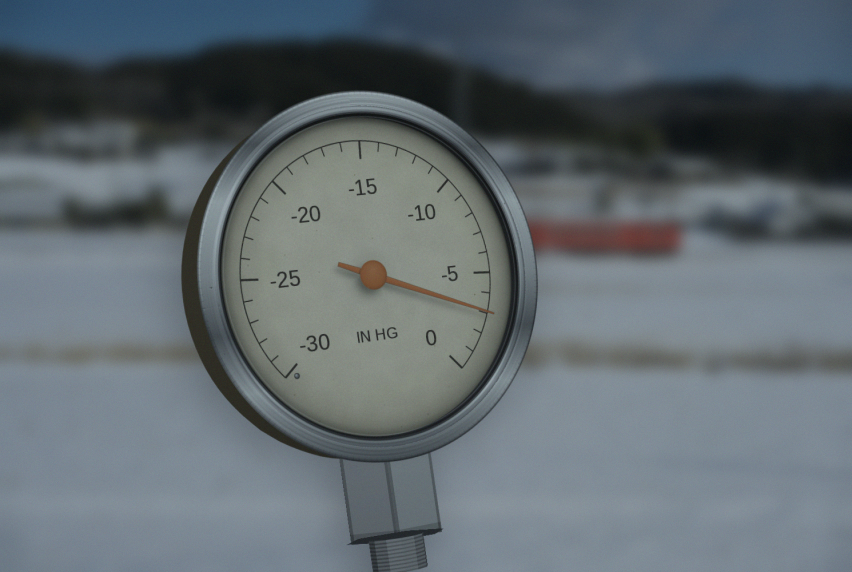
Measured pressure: -3 inHg
